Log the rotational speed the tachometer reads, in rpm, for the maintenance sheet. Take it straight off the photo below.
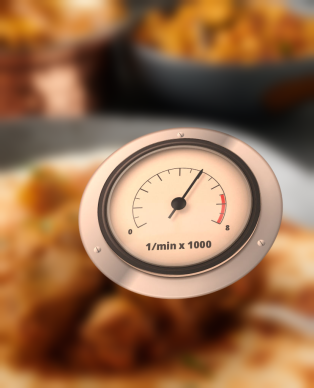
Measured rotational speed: 5000 rpm
